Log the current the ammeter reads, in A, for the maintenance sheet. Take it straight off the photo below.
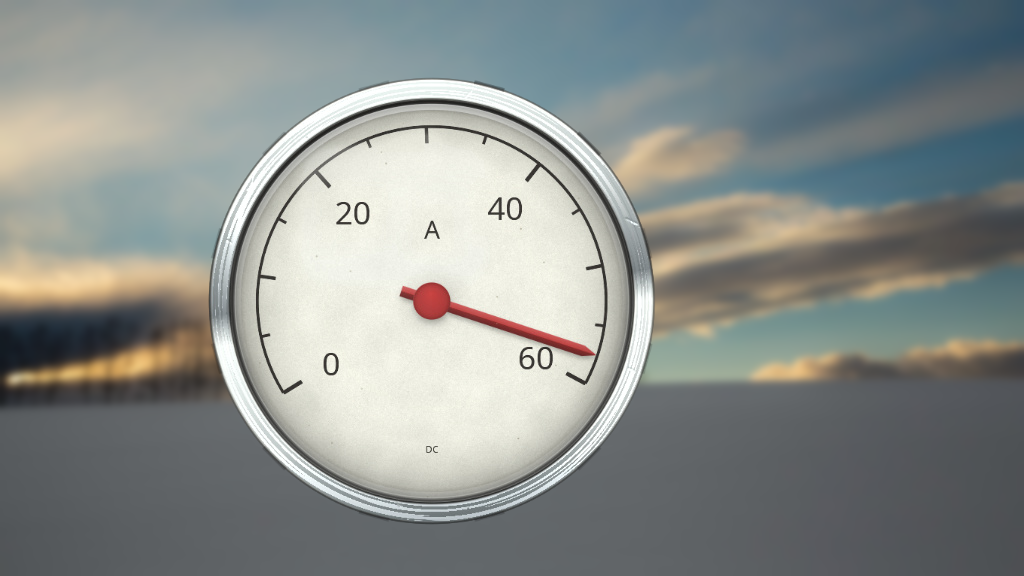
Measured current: 57.5 A
